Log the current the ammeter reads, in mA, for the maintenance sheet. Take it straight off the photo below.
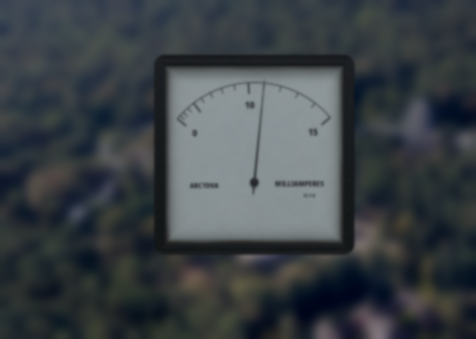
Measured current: 11 mA
